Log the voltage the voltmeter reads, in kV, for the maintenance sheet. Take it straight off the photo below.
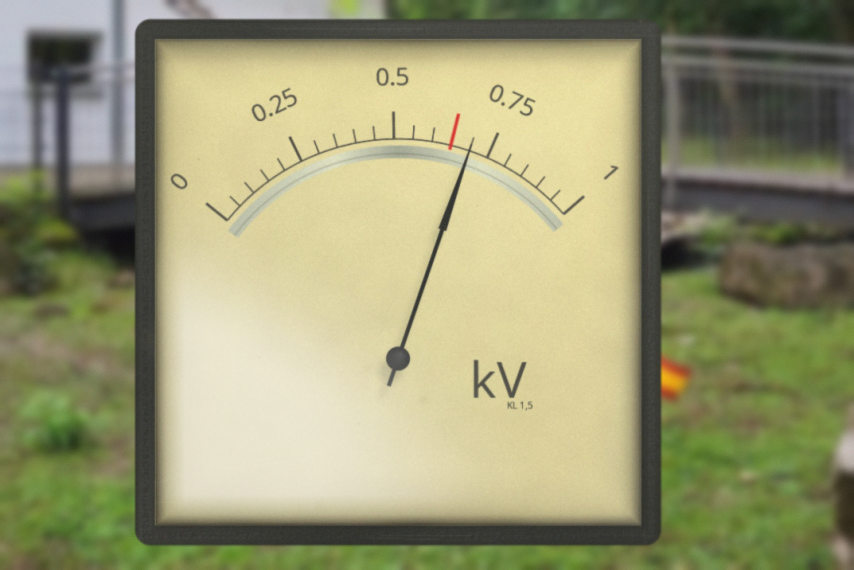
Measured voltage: 0.7 kV
